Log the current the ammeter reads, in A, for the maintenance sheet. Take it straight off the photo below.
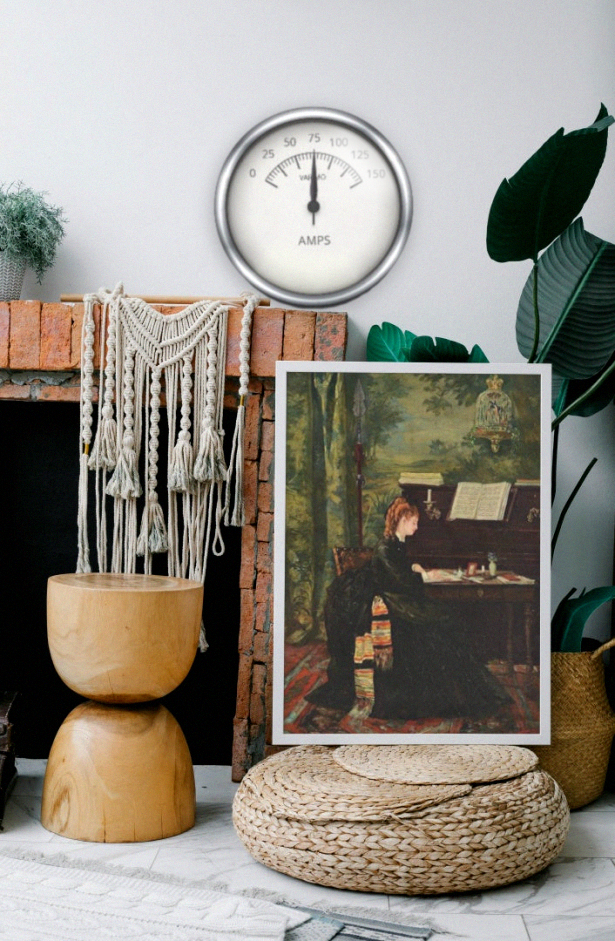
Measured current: 75 A
